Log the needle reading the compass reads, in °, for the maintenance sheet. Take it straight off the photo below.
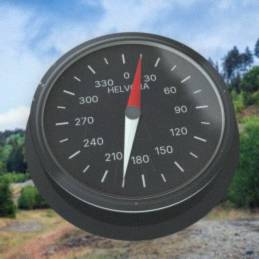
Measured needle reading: 15 °
